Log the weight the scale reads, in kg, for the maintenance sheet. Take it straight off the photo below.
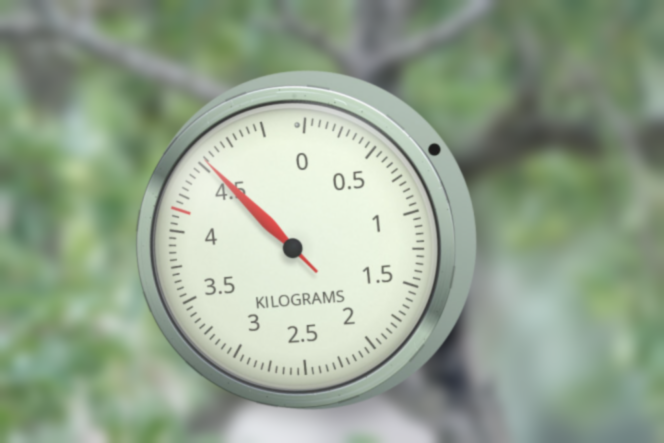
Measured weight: 4.55 kg
